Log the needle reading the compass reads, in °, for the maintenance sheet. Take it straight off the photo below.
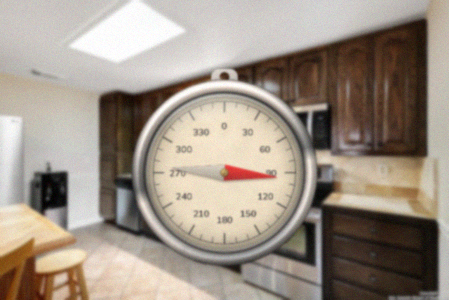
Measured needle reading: 95 °
